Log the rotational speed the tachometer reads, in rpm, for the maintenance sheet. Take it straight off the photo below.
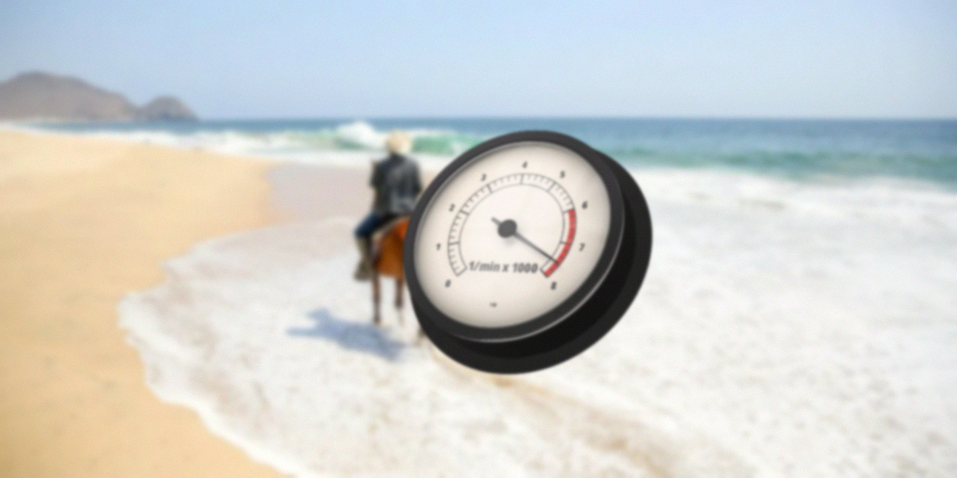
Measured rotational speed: 7600 rpm
